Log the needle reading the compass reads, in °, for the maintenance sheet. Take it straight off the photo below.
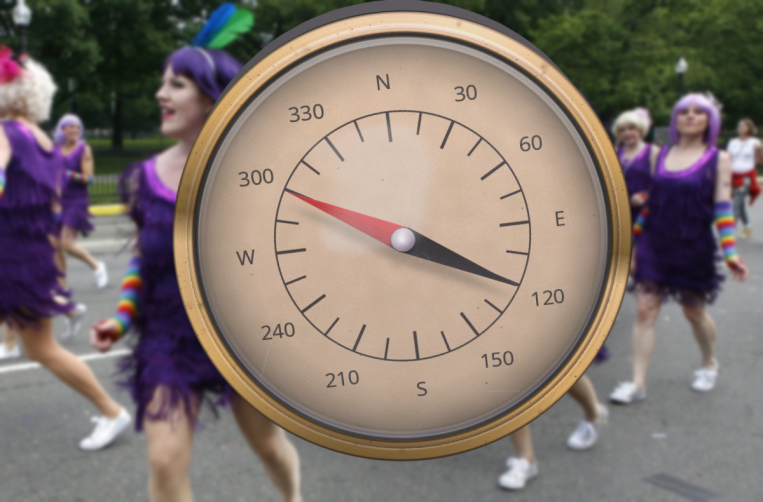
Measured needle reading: 300 °
